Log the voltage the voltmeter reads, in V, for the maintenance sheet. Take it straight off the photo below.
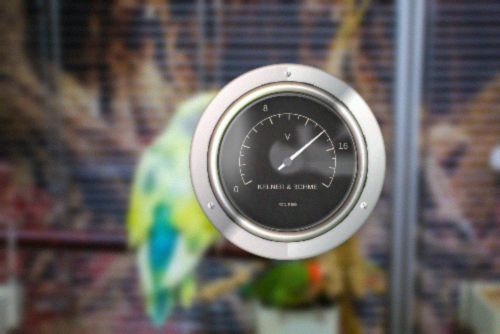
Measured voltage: 14 V
